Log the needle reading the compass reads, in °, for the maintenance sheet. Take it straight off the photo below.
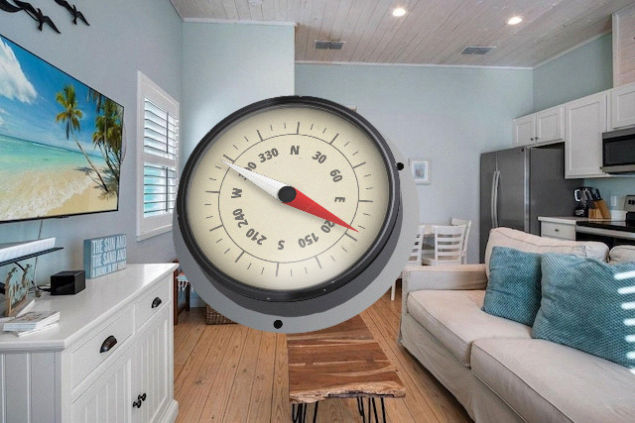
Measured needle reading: 115 °
